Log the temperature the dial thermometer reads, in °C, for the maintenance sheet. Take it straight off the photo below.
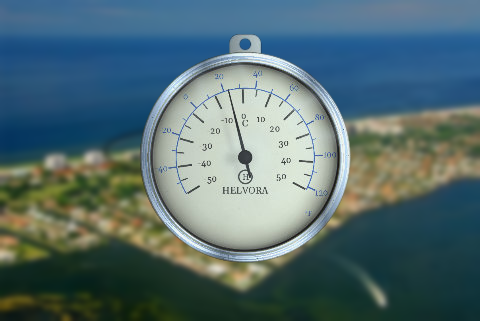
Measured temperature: -5 °C
